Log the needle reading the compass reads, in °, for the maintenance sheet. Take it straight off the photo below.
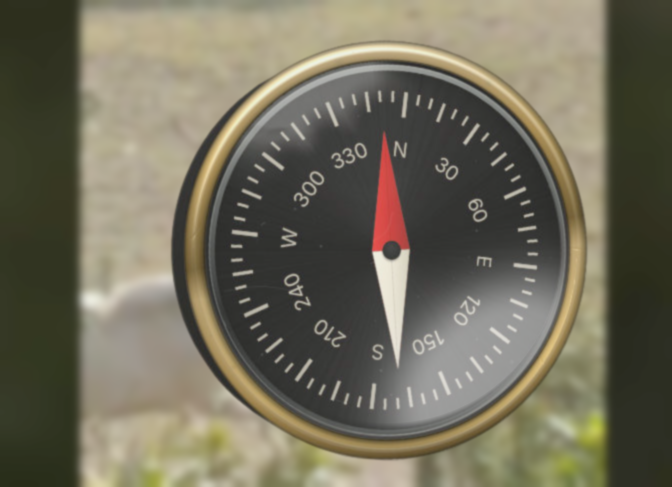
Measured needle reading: 350 °
